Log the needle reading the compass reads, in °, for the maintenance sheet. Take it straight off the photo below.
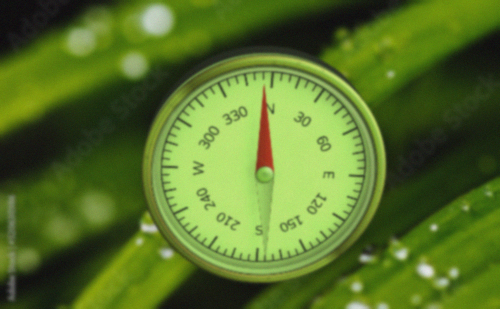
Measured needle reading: 355 °
